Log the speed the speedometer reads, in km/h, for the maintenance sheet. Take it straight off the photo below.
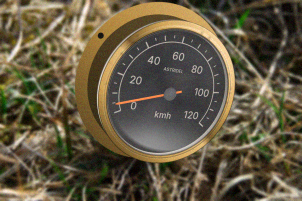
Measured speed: 5 km/h
